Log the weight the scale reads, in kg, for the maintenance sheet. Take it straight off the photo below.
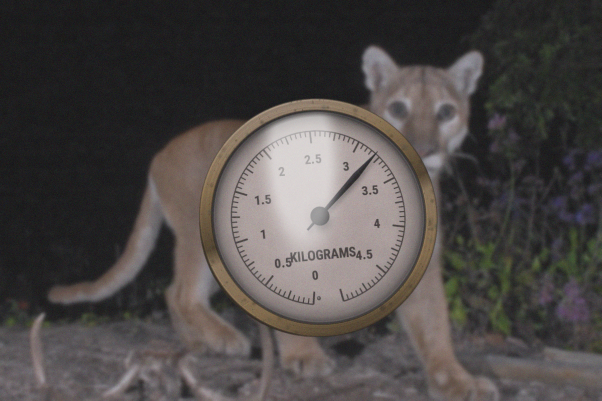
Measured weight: 3.2 kg
